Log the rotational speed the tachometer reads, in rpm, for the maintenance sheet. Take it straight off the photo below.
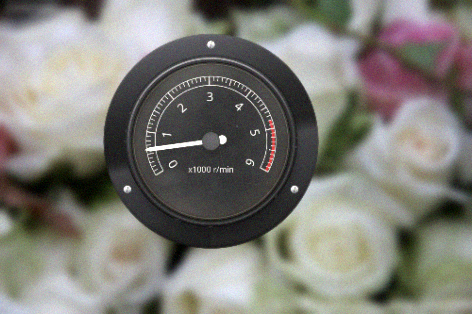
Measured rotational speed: 600 rpm
